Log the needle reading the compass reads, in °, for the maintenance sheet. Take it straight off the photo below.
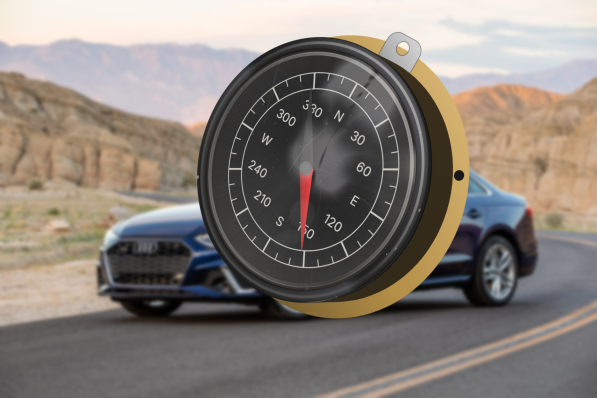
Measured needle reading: 150 °
